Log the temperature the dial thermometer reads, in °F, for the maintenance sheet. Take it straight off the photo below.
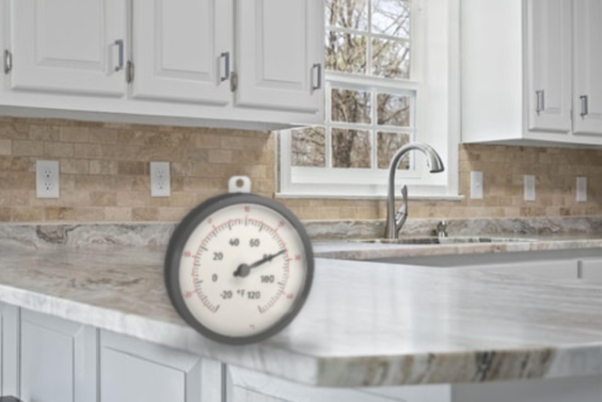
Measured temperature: 80 °F
